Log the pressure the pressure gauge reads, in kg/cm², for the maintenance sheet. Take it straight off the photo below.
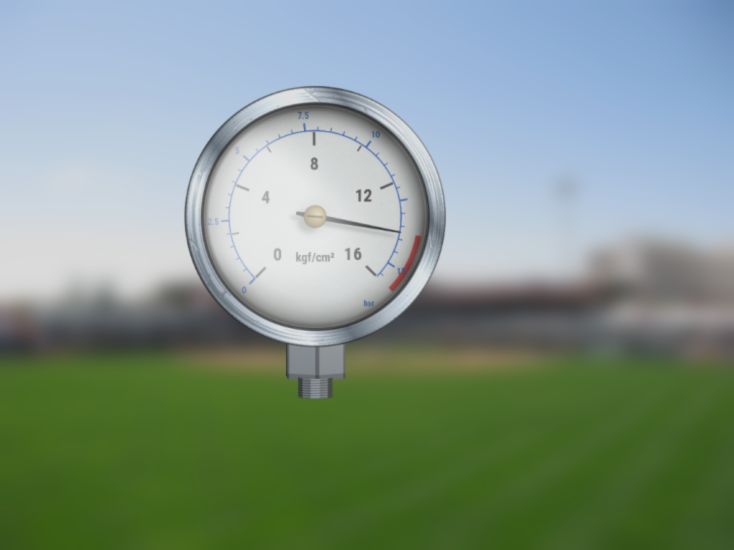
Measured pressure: 14 kg/cm²
